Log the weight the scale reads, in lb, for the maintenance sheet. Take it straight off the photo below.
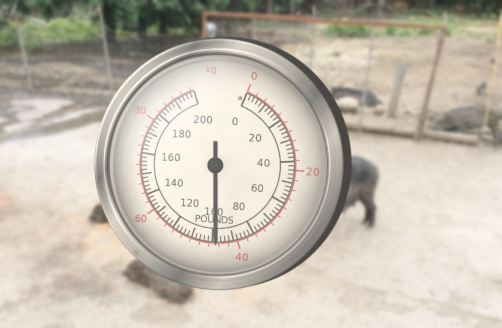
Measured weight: 98 lb
